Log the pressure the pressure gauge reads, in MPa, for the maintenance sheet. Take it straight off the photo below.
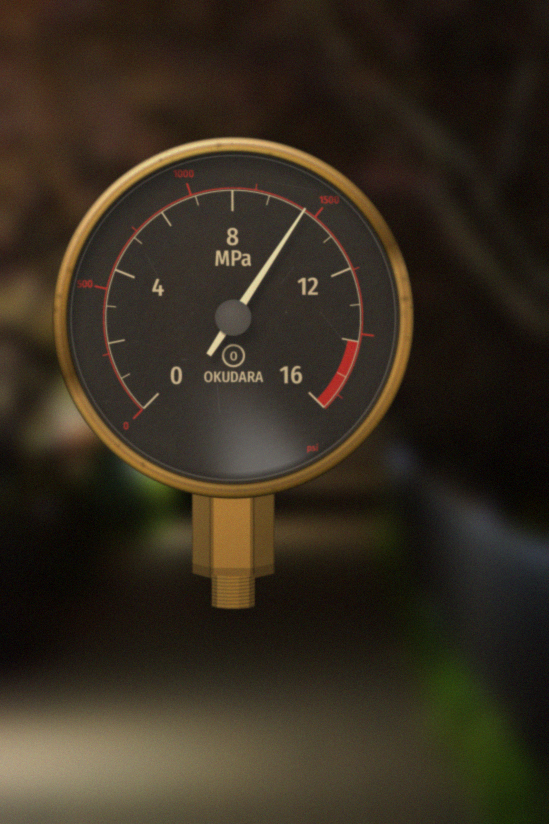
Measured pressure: 10 MPa
